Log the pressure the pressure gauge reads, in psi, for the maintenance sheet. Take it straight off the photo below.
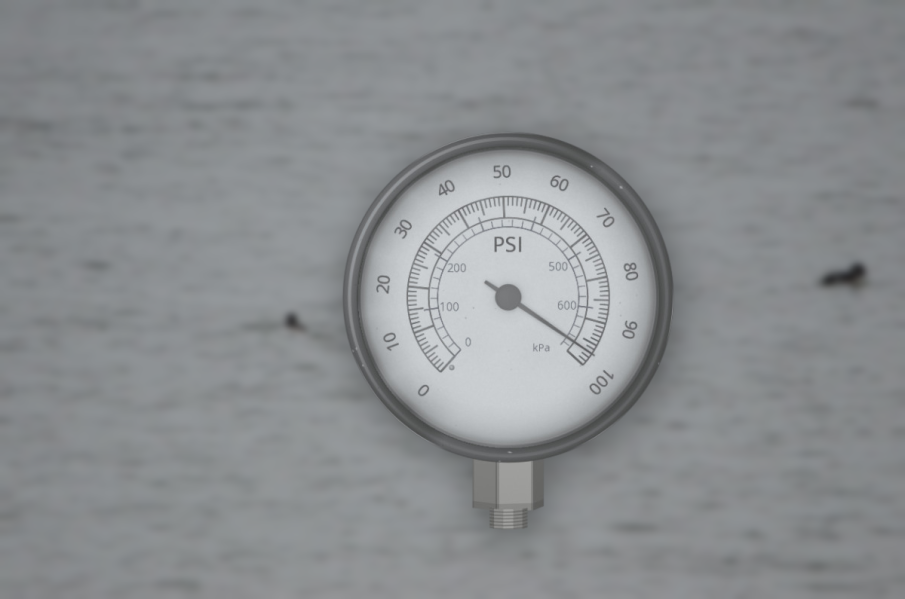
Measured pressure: 97 psi
